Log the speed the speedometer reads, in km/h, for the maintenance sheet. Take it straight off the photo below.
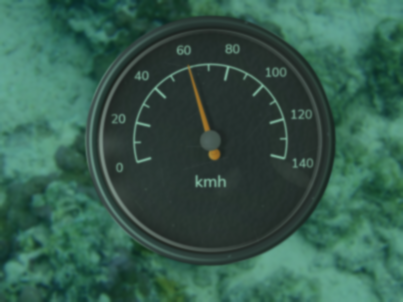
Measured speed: 60 km/h
